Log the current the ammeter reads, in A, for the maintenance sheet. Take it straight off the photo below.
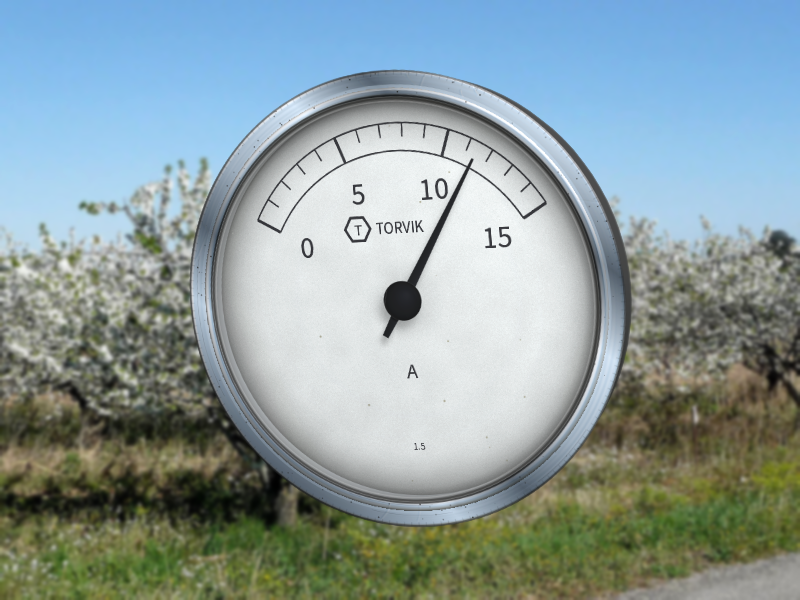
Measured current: 11.5 A
